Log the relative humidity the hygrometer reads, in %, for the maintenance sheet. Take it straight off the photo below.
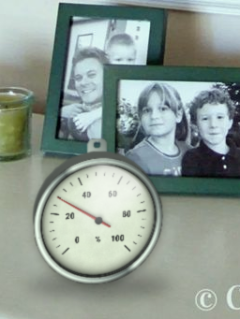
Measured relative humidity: 28 %
